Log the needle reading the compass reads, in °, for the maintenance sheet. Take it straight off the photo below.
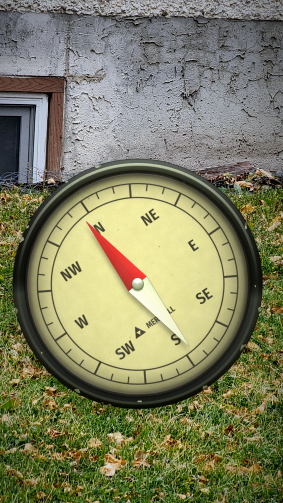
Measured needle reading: 355 °
